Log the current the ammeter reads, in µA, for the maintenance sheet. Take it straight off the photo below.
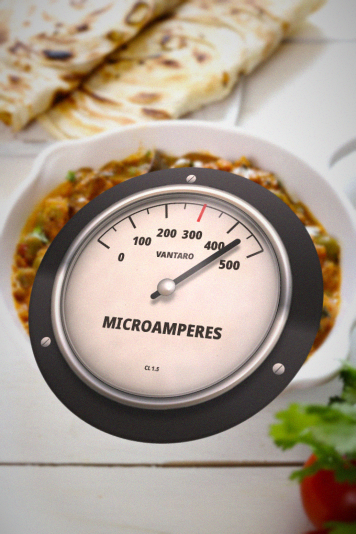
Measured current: 450 µA
